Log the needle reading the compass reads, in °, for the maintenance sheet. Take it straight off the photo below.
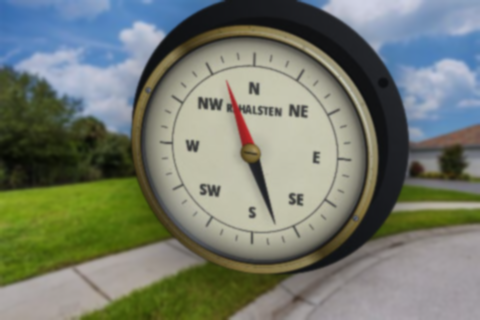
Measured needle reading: 340 °
